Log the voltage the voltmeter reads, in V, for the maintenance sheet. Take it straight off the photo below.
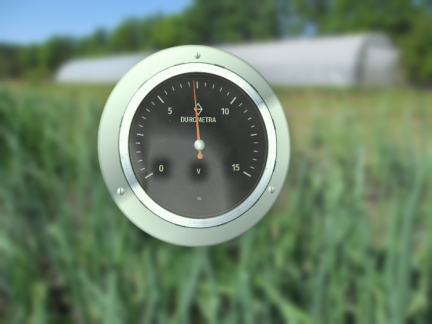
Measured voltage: 7.25 V
